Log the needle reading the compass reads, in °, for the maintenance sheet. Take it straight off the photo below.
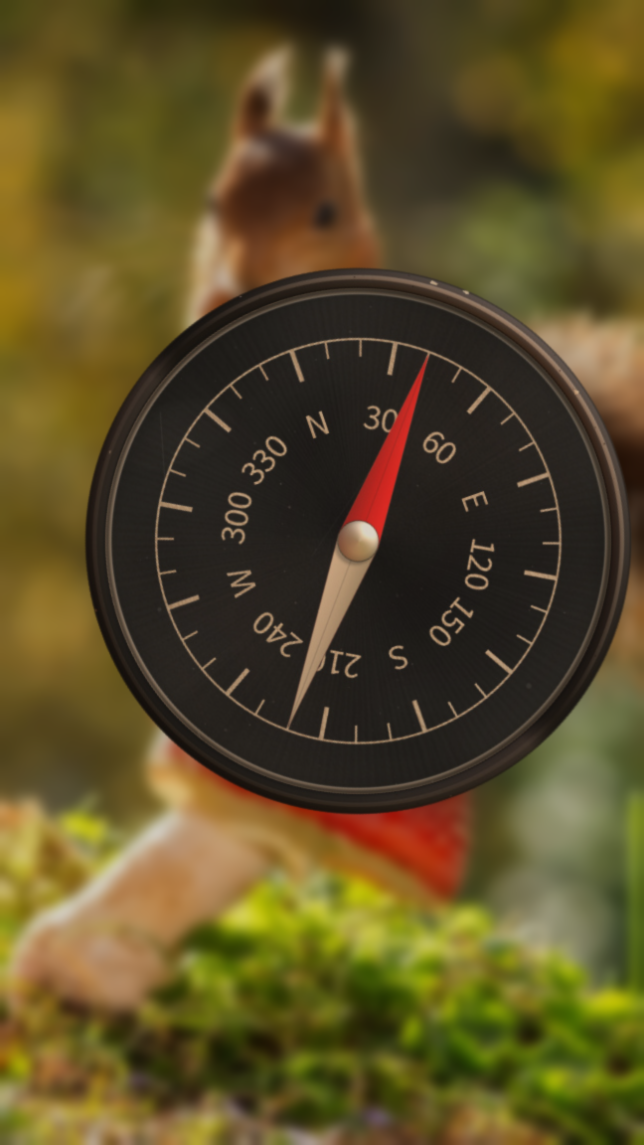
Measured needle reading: 40 °
